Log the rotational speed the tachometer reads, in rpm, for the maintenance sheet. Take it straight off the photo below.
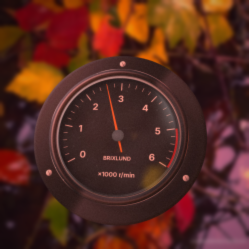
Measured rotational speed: 2600 rpm
